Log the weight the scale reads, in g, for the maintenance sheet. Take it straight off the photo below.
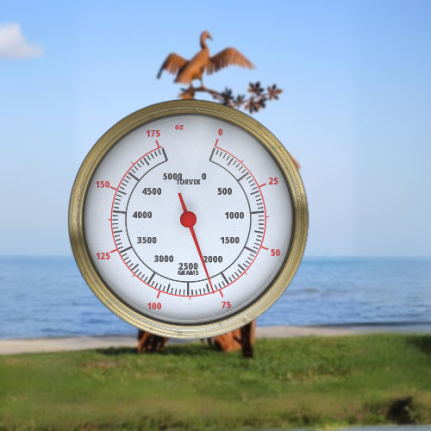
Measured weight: 2200 g
